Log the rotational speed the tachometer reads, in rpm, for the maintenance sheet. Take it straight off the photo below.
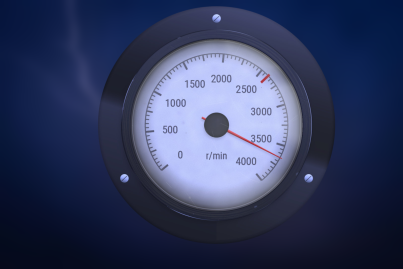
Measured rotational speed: 3650 rpm
